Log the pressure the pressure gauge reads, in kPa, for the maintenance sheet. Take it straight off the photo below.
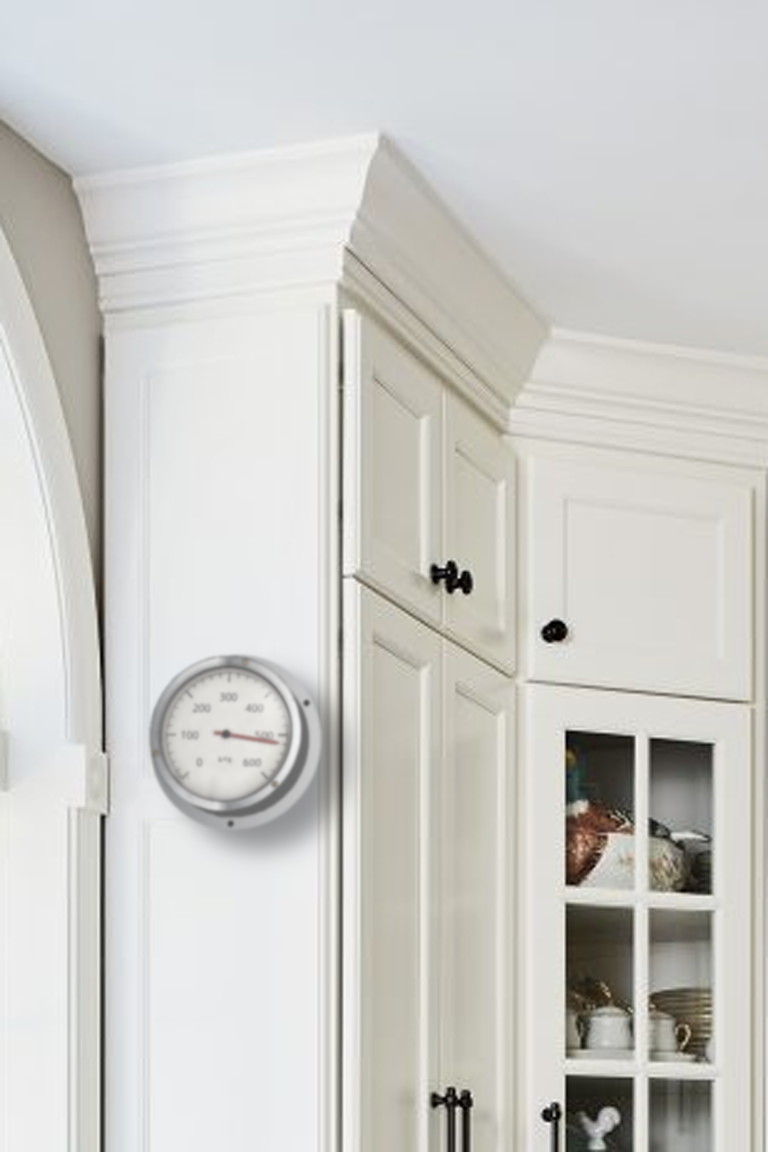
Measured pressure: 520 kPa
